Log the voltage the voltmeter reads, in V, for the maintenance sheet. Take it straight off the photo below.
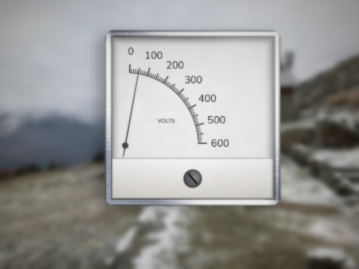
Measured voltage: 50 V
